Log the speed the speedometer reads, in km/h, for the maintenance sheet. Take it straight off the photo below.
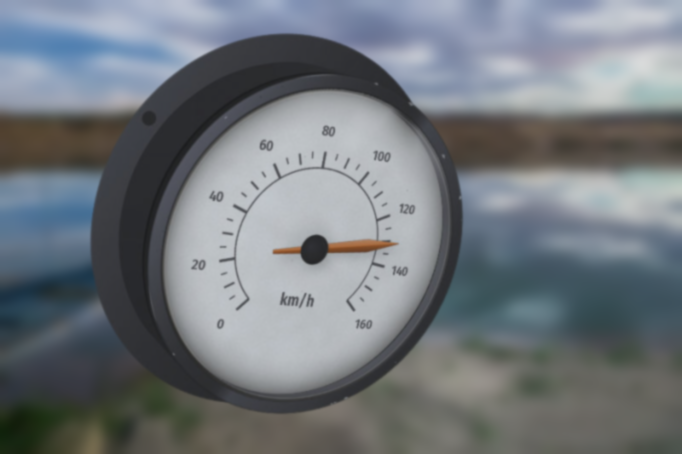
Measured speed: 130 km/h
